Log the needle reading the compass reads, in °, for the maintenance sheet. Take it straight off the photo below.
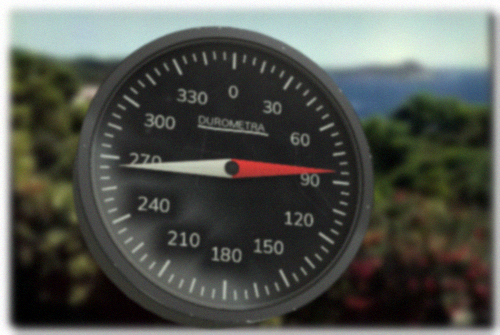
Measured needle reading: 85 °
